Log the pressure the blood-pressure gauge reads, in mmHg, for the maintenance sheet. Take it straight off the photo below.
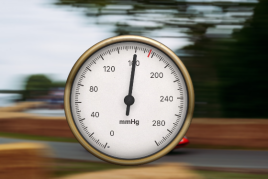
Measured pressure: 160 mmHg
